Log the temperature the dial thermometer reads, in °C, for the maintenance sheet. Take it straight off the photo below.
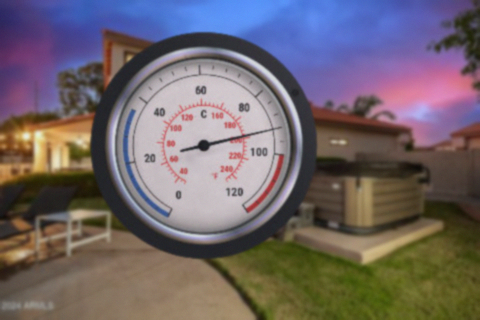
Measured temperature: 92 °C
